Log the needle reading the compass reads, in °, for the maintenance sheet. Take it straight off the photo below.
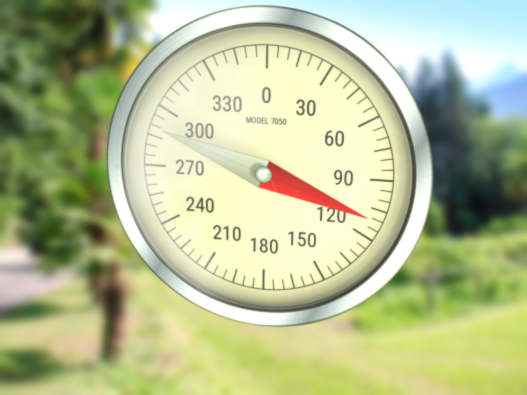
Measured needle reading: 110 °
